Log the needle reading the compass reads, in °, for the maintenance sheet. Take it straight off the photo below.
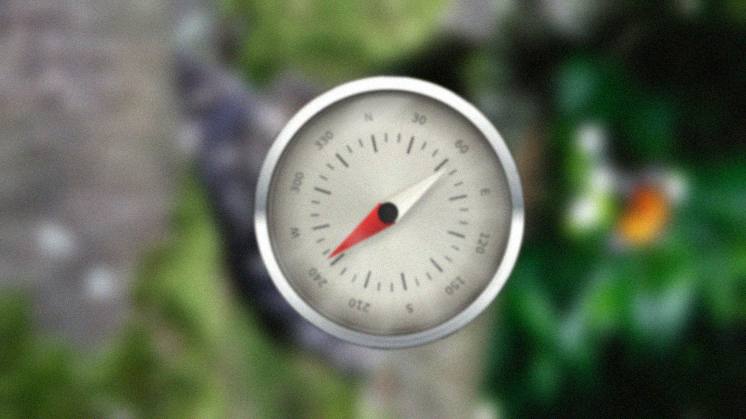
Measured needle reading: 245 °
